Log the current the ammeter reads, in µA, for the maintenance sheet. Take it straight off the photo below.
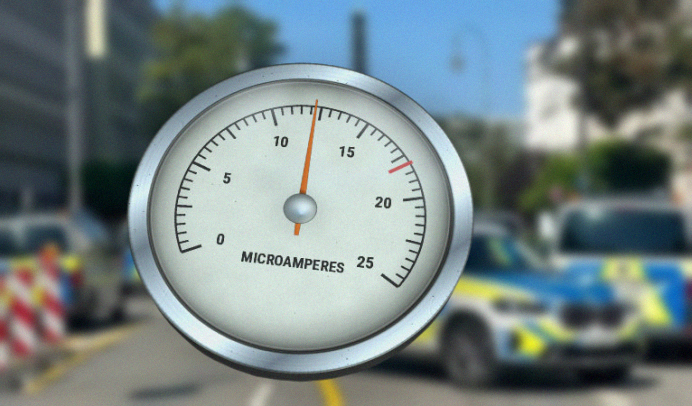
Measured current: 12.25 µA
